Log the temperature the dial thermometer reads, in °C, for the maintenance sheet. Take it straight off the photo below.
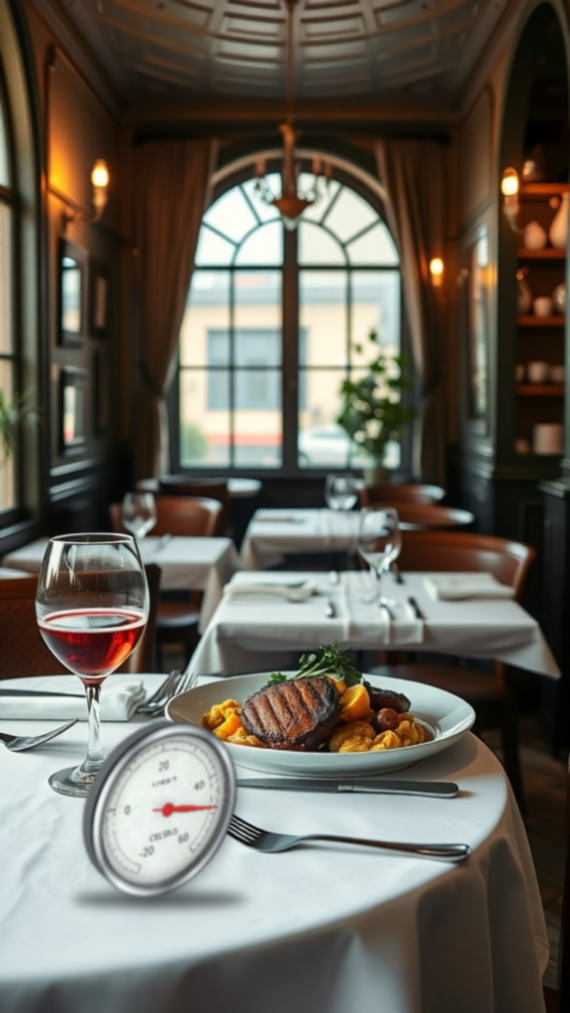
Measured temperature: 48 °C
